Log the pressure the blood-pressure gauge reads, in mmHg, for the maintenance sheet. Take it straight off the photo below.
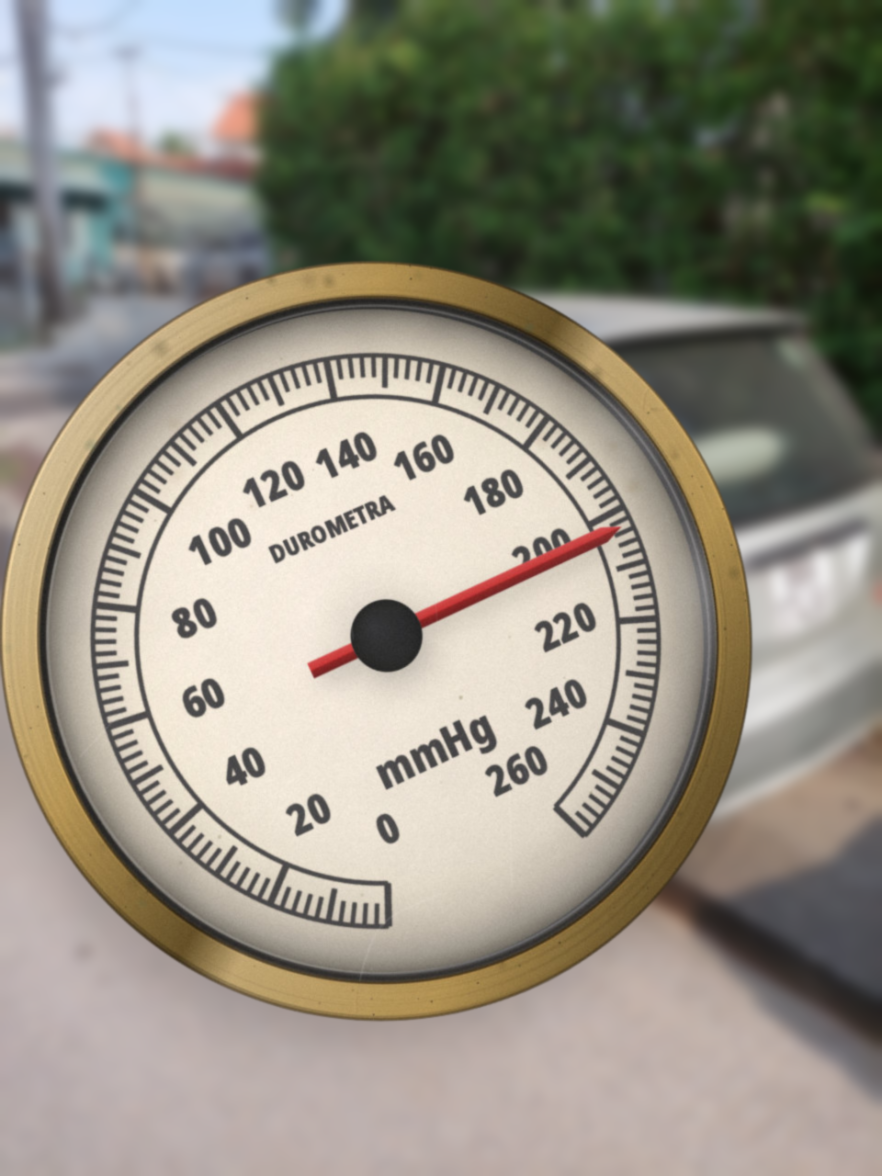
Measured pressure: 203 mmHg
